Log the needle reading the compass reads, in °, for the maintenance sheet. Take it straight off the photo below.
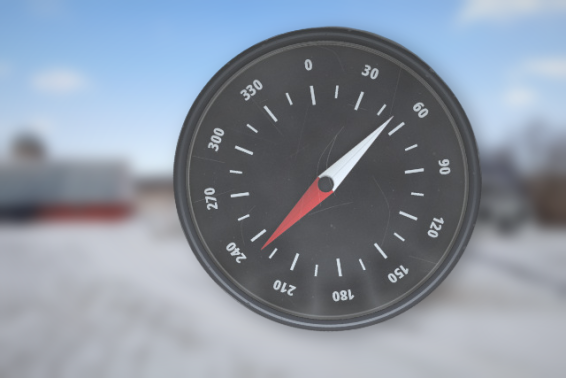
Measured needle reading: 232.5 °
